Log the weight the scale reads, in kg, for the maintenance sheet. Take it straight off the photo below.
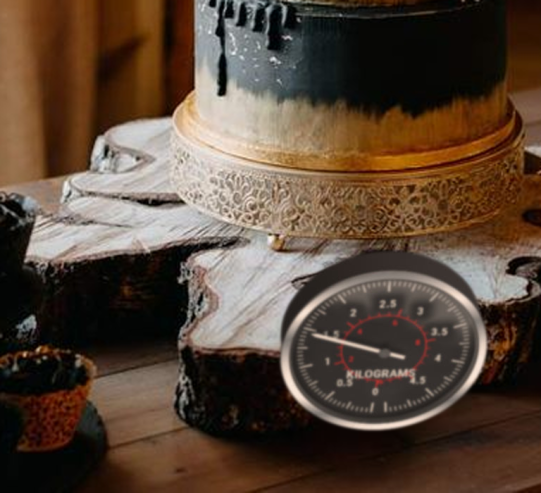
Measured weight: 1.5 kg
